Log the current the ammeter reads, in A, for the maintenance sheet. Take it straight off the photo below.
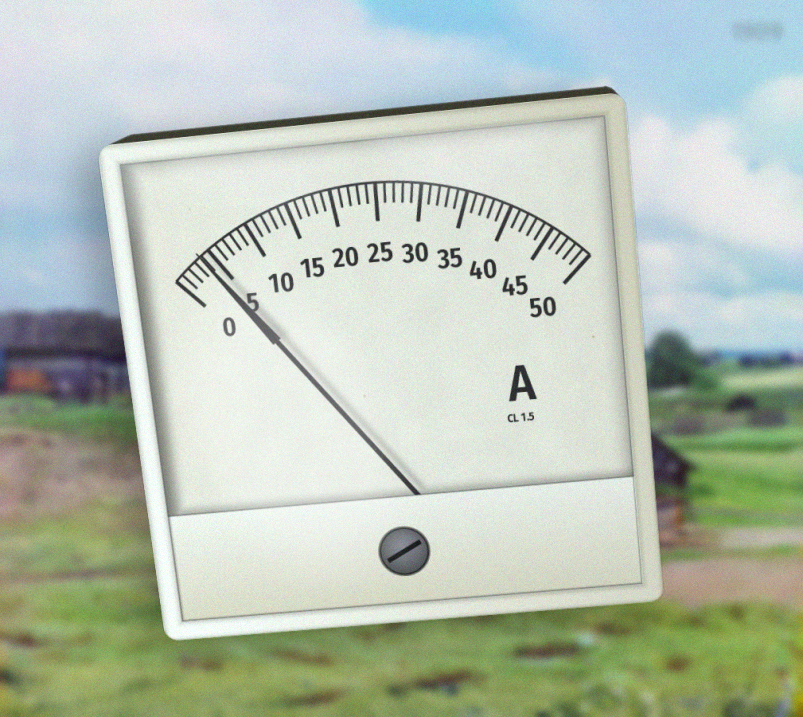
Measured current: 4 A
